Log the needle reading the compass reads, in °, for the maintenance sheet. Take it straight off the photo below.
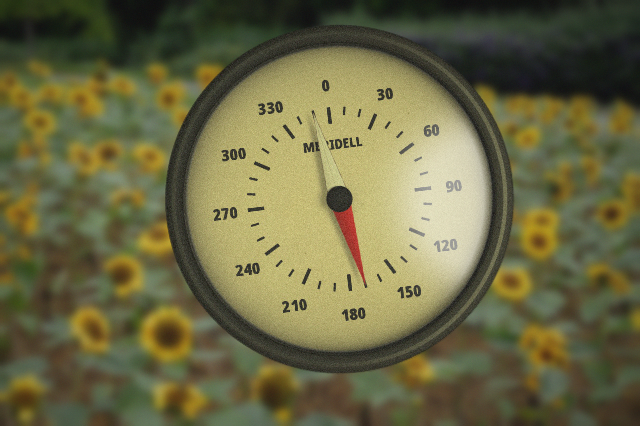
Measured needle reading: 170 °
